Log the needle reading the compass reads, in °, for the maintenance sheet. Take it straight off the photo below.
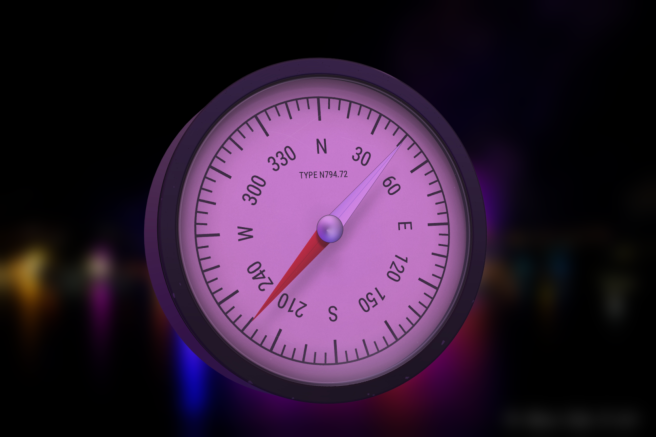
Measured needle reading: 225 °
